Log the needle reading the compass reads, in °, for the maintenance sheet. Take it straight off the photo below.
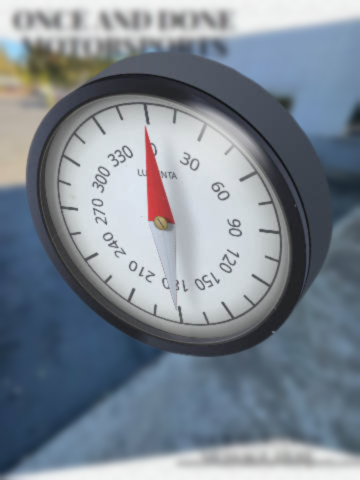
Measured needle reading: 0 °
